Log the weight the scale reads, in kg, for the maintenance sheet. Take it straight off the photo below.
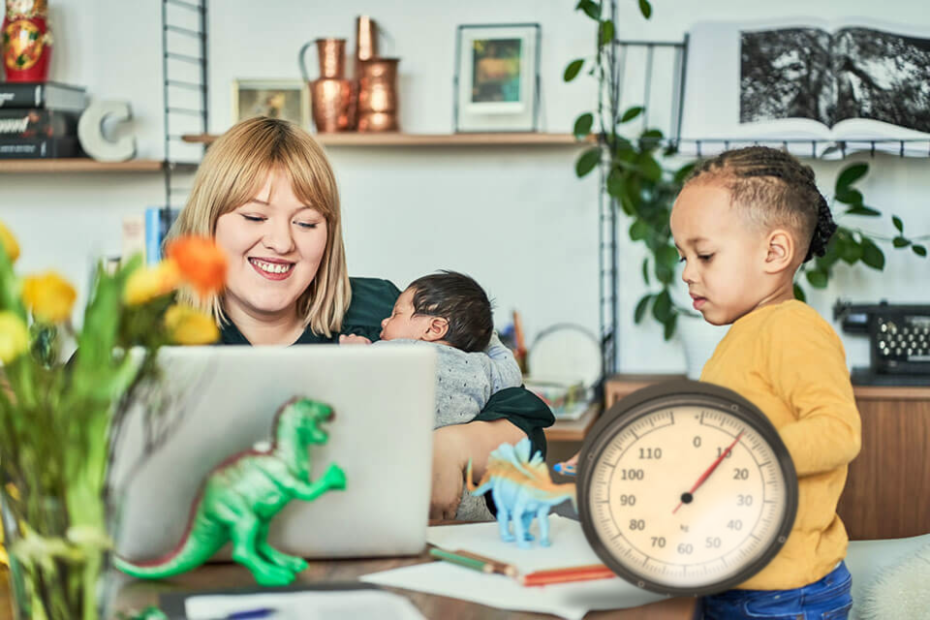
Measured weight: 10 kg
